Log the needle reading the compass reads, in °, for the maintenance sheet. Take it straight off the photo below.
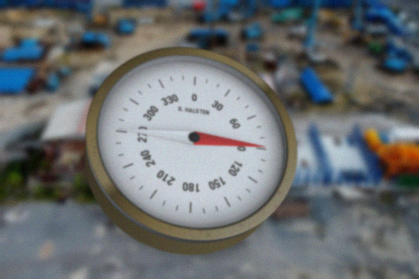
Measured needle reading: 90 °
